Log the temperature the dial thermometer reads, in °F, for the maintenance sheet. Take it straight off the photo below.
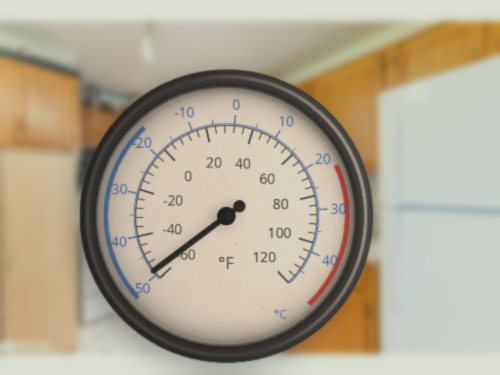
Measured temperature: -56 °F
